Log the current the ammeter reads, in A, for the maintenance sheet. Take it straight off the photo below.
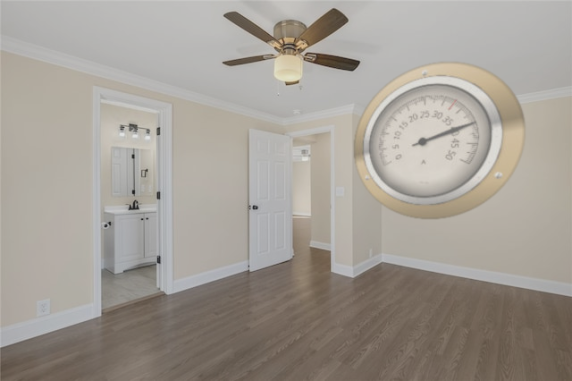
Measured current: 40 A
